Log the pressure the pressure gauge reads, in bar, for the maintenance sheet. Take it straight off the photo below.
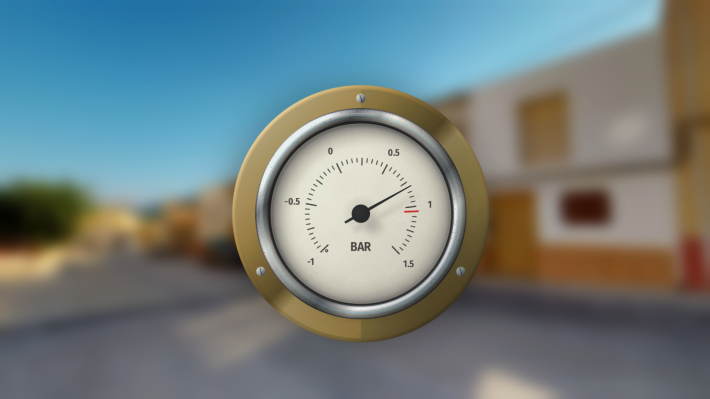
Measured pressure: 0.8 bar
